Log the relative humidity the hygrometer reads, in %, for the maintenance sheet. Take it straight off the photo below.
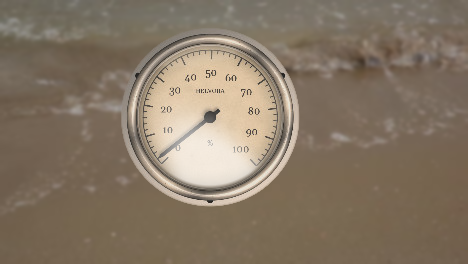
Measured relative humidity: 2 %
